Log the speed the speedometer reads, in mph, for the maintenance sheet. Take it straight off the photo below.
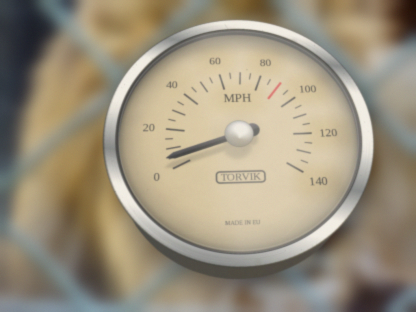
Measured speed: 5 mph
